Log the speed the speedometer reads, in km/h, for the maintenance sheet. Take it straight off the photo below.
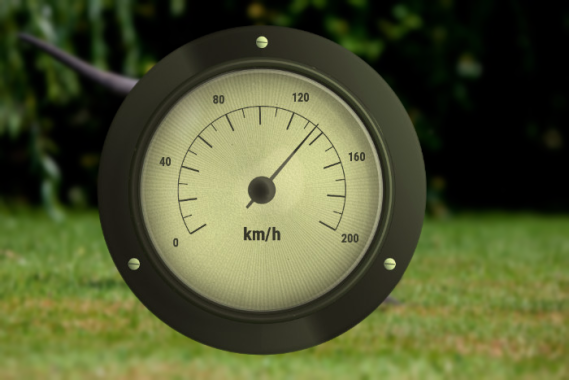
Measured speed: 135 km/h
